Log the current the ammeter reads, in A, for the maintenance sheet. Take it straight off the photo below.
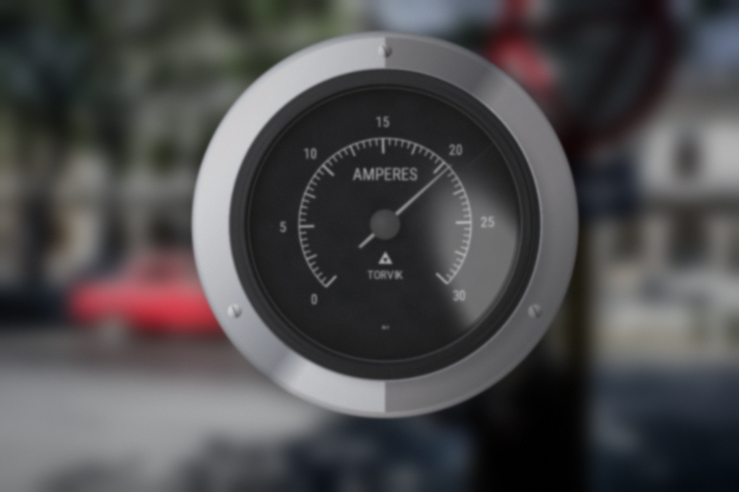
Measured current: 20.5 A
